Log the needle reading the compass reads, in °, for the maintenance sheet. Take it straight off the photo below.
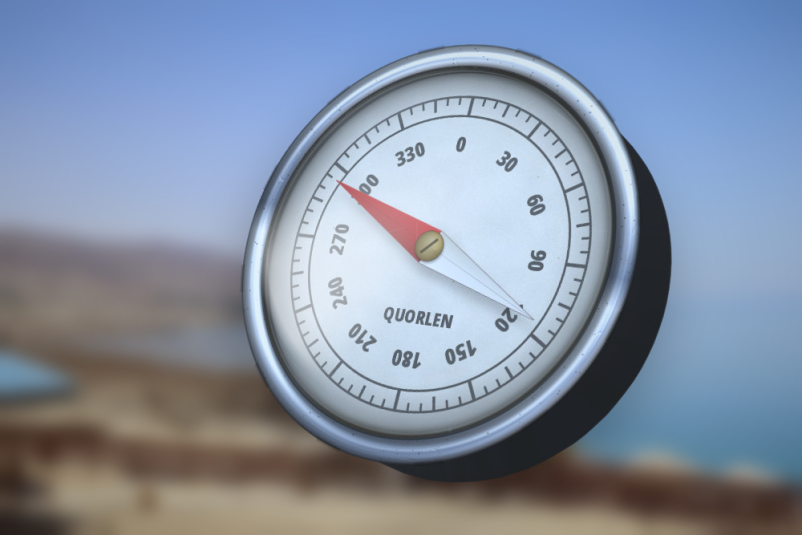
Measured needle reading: 295 °
